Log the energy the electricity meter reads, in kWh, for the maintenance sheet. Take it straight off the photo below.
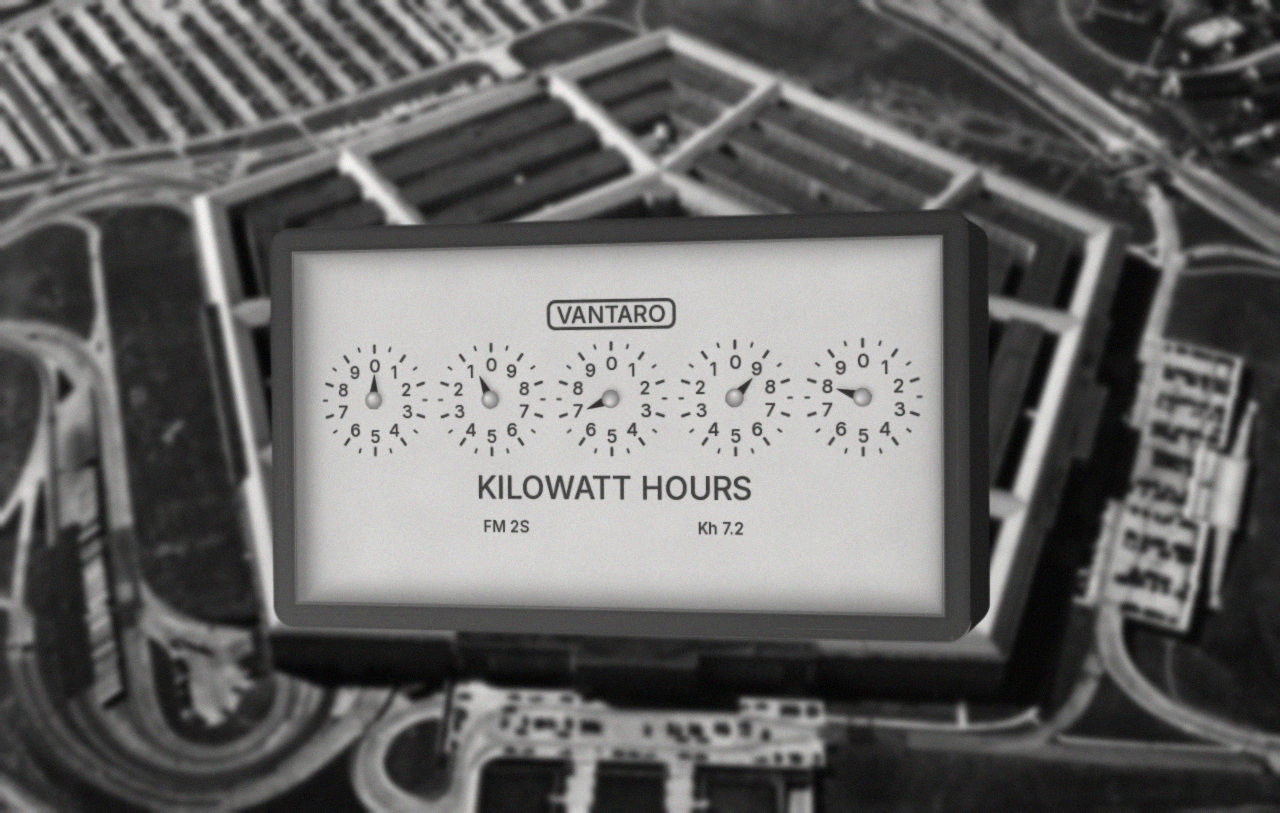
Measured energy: 688 kWh
